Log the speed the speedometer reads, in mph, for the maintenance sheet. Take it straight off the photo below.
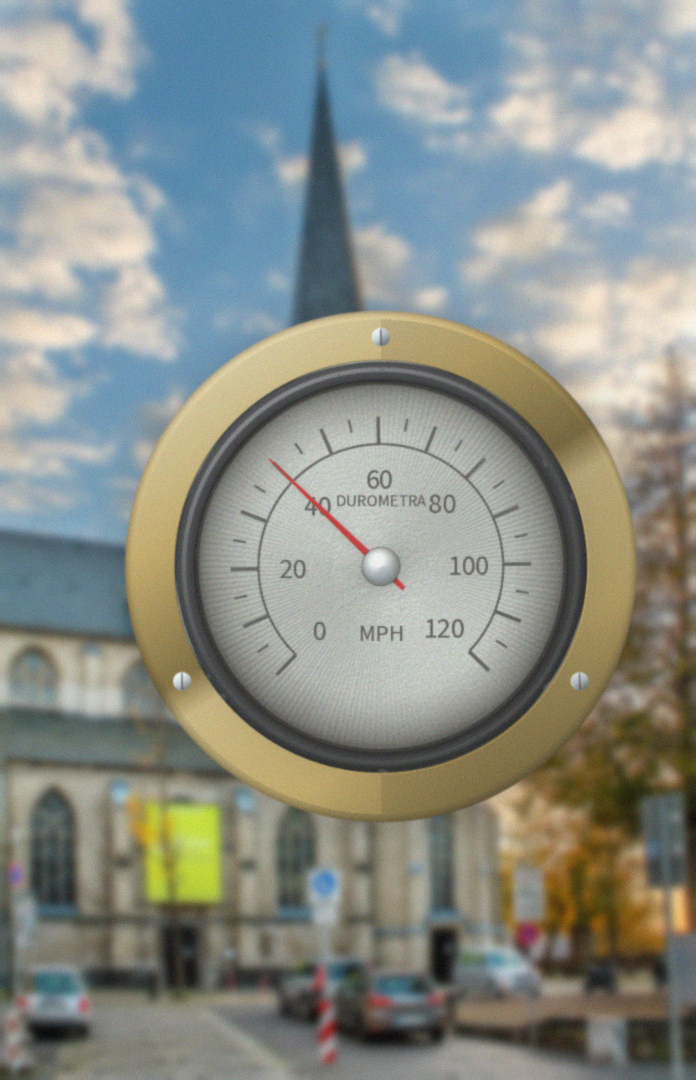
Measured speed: 40 mph
